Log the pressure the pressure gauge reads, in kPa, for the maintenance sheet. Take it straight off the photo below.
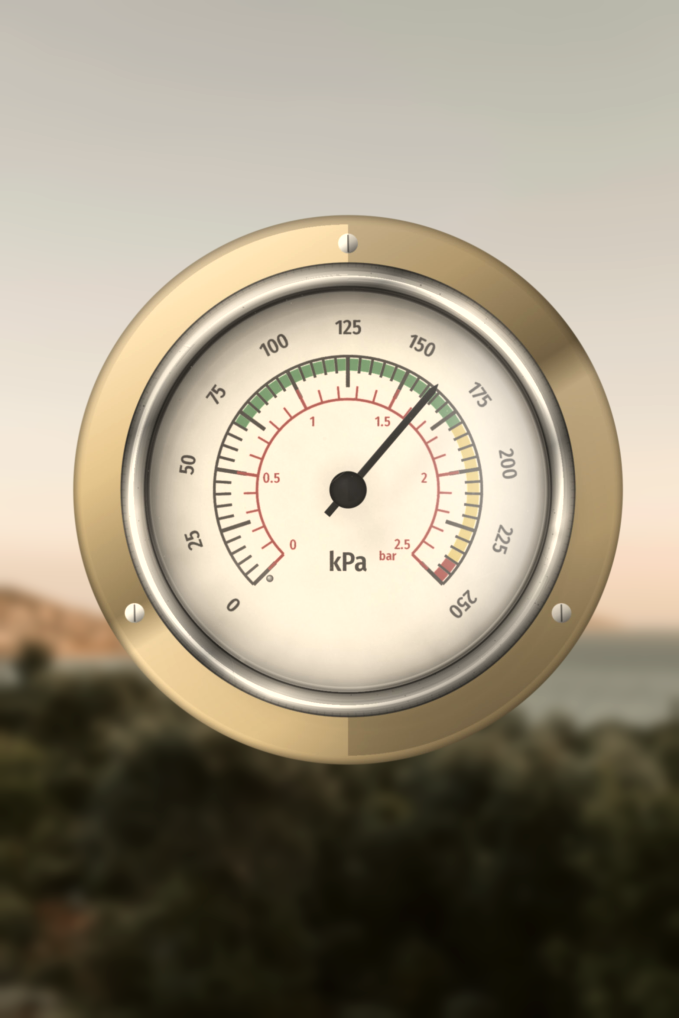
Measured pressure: 162.5 kPa
